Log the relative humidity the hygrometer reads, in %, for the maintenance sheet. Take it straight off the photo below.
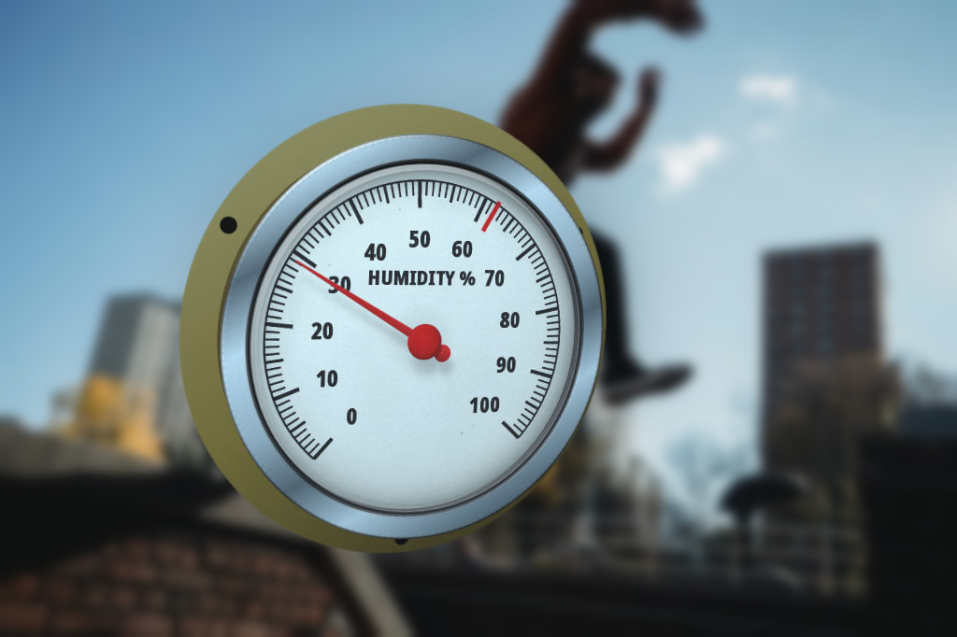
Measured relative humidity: 29 %
